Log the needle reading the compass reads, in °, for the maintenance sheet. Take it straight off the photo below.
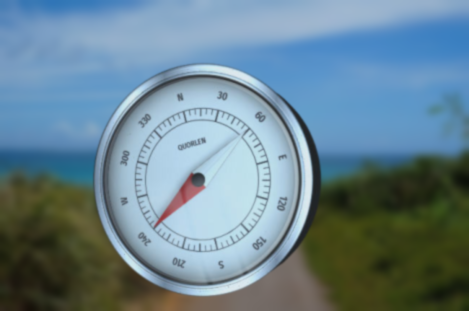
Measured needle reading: 240 °
